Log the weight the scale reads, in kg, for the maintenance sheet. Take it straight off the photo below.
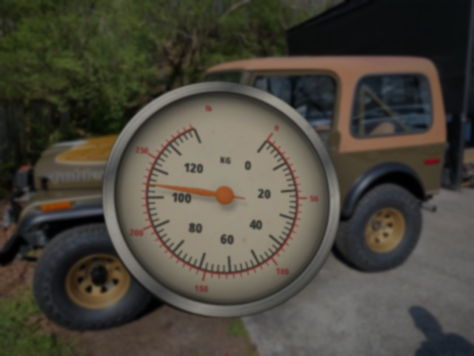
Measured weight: 104 kg
